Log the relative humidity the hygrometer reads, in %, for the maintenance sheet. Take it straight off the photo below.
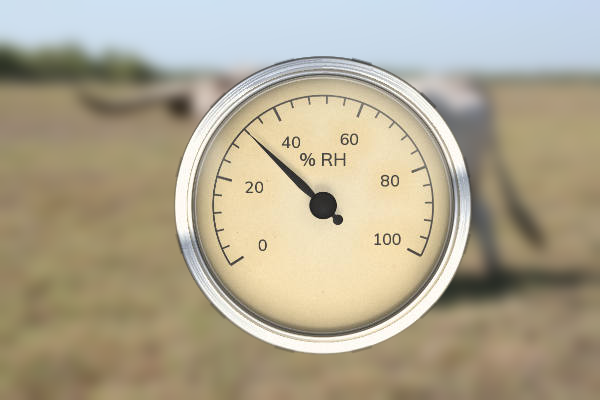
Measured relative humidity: 32 %
